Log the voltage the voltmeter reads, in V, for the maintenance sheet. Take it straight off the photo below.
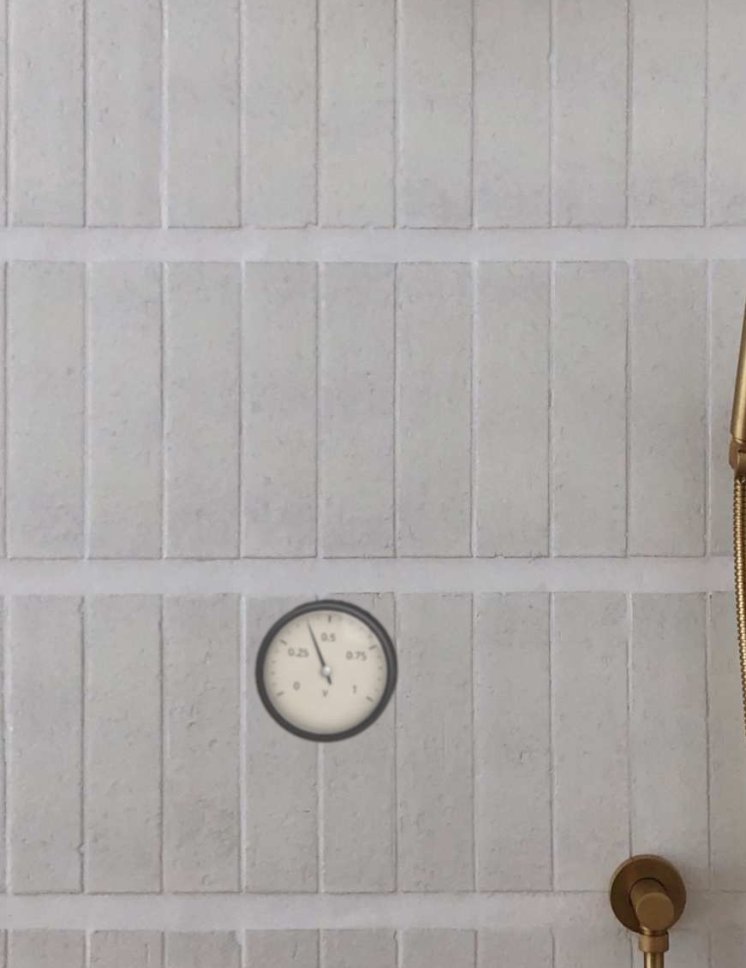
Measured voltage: 0.4 V
